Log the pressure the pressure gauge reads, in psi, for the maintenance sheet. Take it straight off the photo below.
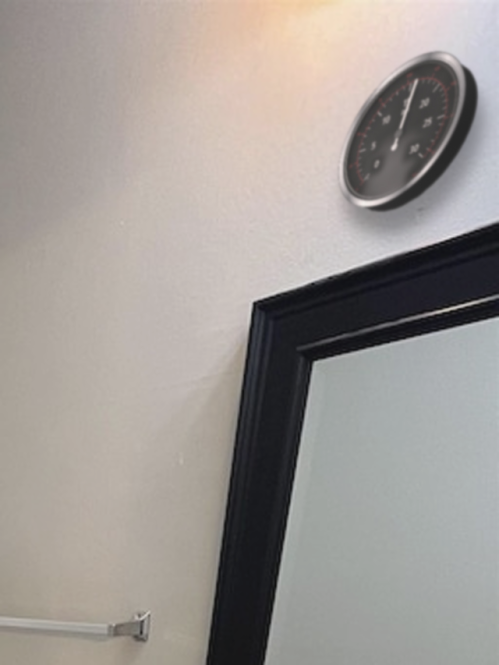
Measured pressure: 16 psi
